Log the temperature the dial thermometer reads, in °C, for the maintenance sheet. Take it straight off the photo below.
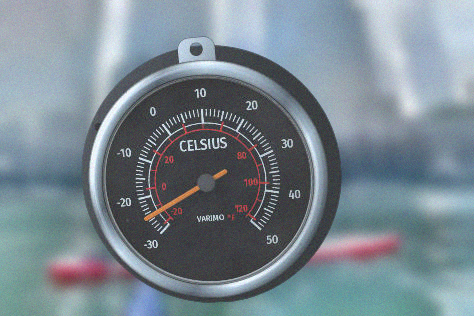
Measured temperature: -25 °C
